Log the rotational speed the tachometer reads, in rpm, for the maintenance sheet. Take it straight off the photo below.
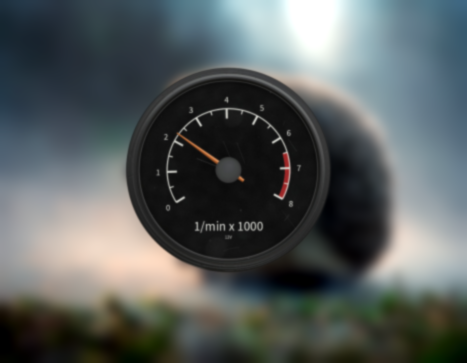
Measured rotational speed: 2250 rpm
